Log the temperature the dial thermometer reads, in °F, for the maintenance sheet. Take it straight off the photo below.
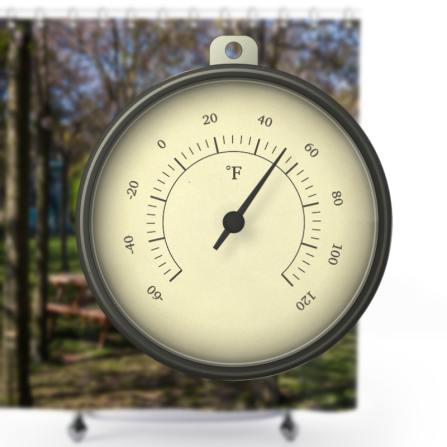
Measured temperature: 52 °F
